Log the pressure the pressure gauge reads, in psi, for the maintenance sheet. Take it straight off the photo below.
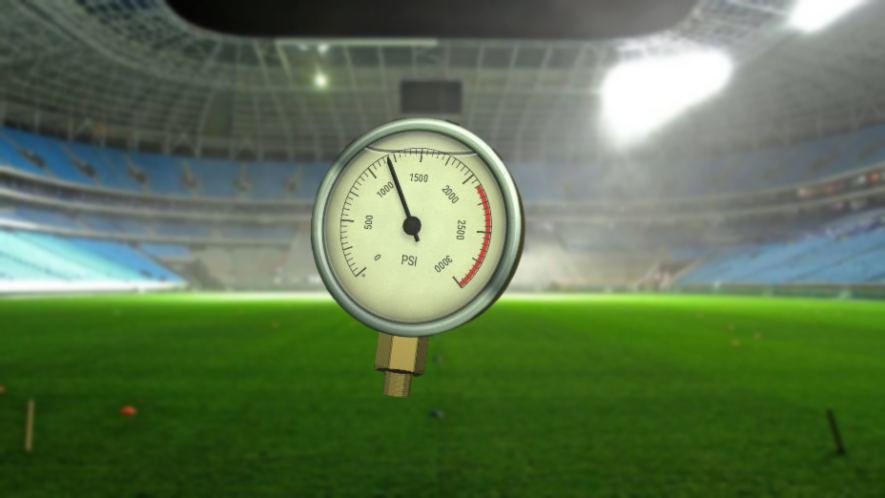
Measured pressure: 1200 psi
